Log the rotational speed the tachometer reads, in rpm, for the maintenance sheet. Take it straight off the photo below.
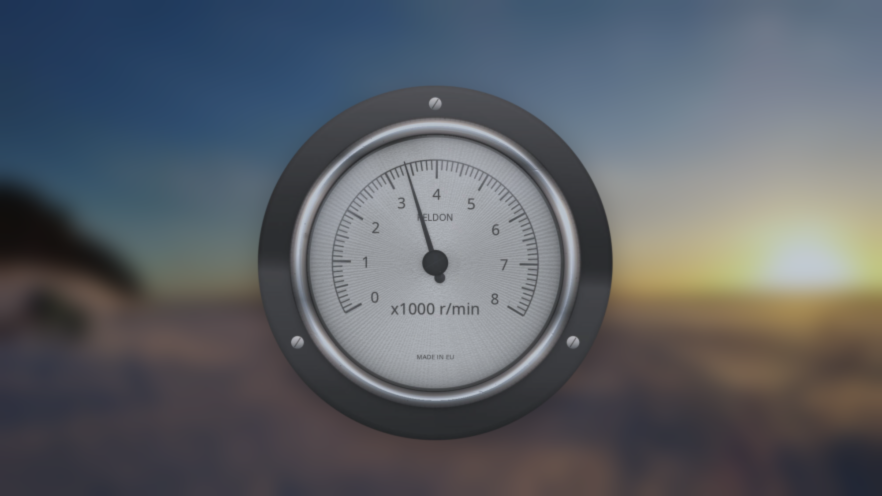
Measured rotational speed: 3400 rpm
